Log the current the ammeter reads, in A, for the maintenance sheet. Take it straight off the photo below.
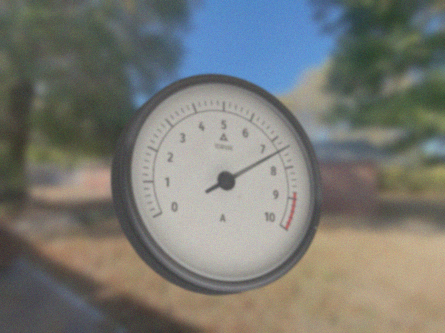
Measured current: 7.4 A
